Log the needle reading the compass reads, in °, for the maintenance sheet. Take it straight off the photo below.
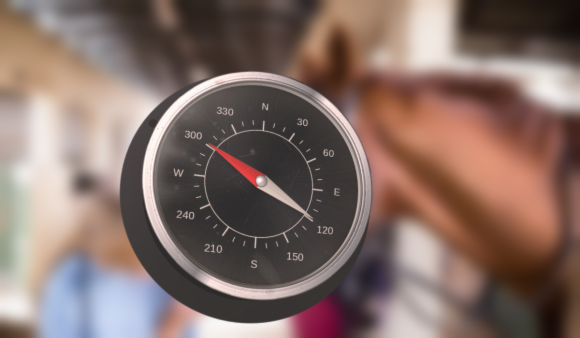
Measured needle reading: 300 °
